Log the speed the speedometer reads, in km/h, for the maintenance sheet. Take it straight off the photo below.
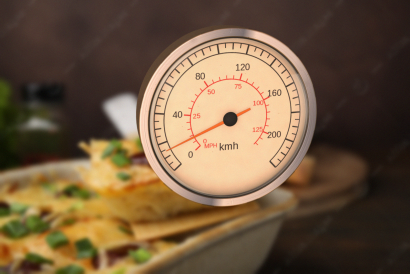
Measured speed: 15 km/h
